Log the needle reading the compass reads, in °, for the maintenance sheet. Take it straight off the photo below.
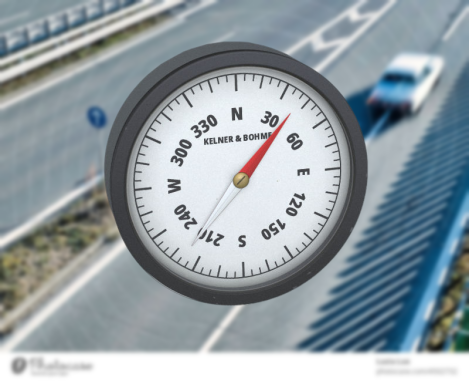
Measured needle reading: 40 °
